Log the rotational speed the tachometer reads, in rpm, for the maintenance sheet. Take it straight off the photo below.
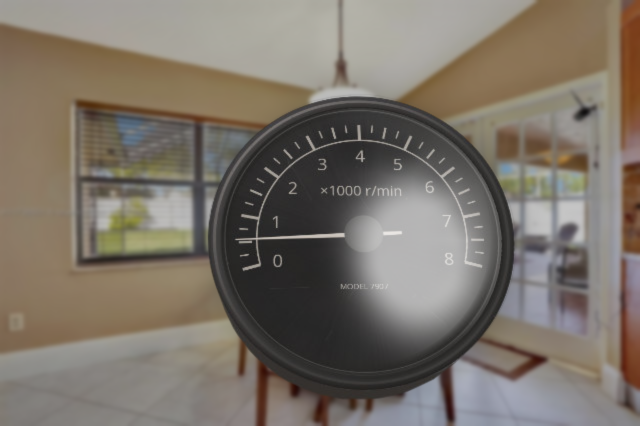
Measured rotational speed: 500 rpm
